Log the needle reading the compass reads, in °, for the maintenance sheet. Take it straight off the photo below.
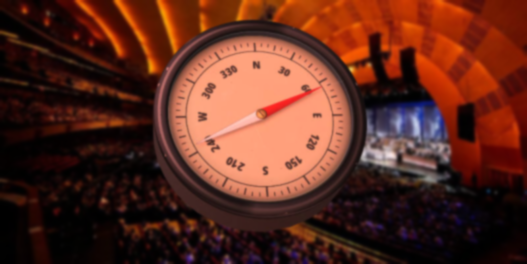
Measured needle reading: 65 °
